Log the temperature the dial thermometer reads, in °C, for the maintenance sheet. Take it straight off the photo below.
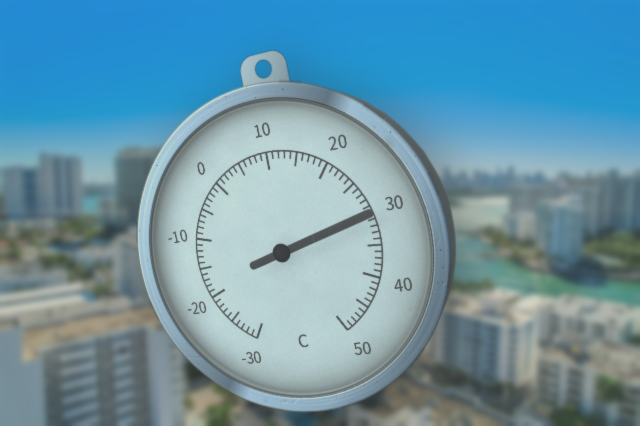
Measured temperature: 30 °C
